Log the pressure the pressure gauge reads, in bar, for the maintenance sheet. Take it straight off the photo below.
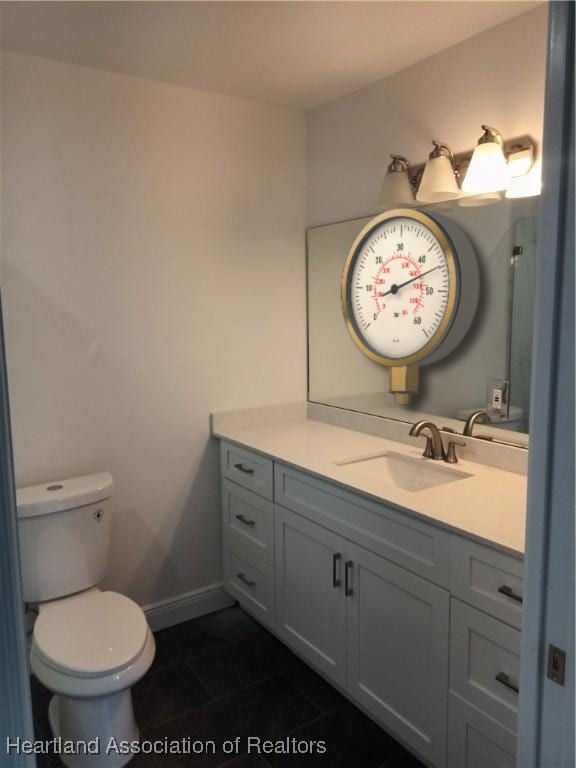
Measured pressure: 45 bar
